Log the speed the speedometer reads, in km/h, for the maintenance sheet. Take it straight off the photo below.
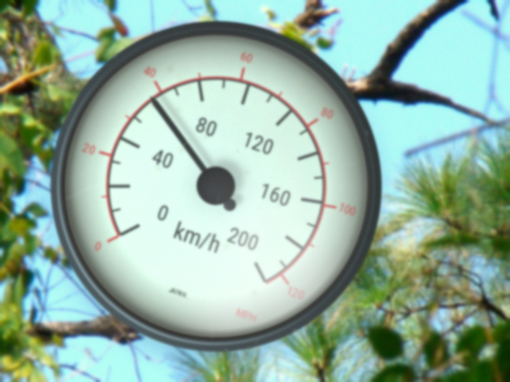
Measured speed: 60 km/h
